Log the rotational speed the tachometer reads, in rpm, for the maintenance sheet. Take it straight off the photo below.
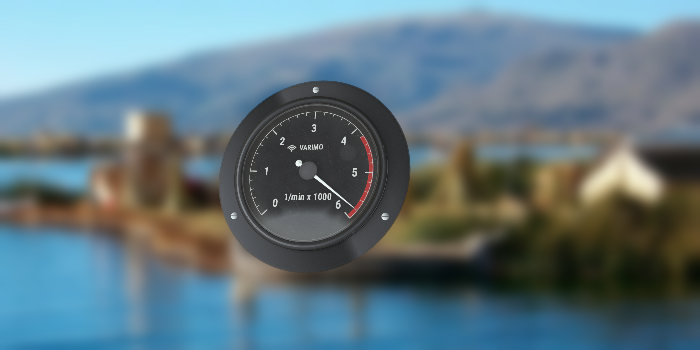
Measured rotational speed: 5800 rpm
